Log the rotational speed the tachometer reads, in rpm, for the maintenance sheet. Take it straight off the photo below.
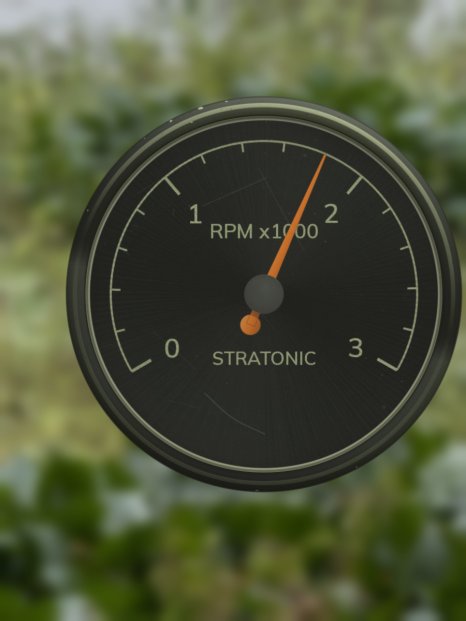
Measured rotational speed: 1800 rpm
